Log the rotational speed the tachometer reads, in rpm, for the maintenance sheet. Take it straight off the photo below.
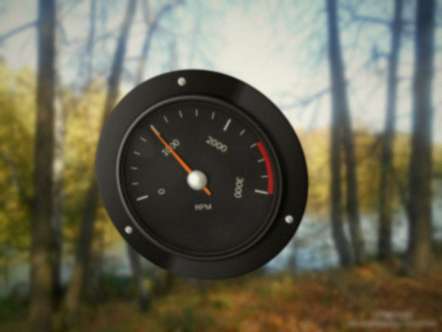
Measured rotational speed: 1000 rpm
